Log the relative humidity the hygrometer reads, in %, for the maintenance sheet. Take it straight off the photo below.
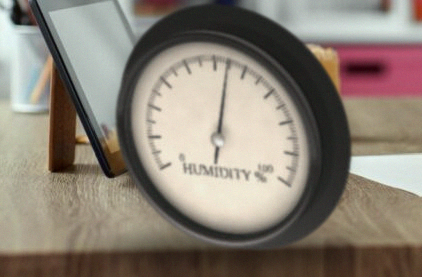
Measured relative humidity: 55 %
